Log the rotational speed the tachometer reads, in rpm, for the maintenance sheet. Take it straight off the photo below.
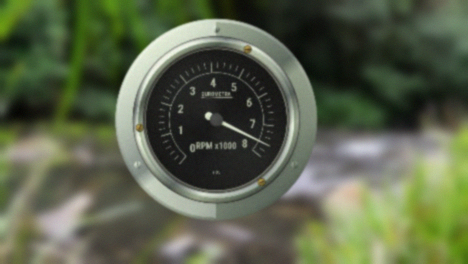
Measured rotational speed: 7600 rpm
